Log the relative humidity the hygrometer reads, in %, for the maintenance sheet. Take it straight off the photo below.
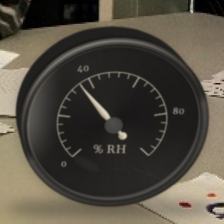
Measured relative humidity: 36 %
